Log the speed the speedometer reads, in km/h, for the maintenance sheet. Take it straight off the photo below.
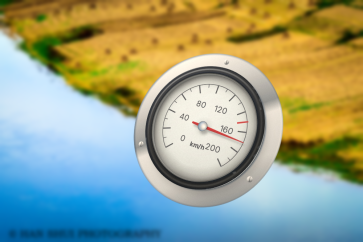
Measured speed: 170 km/h
